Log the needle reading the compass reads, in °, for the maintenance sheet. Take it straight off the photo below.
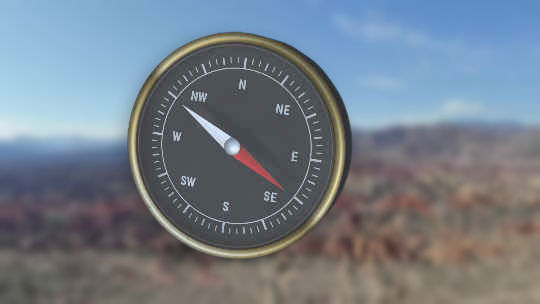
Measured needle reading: 120 °
